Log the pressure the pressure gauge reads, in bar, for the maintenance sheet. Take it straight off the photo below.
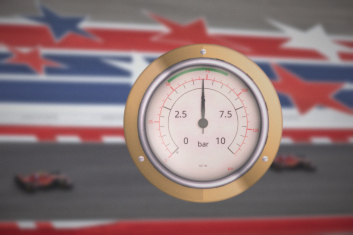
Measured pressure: 5 bar
